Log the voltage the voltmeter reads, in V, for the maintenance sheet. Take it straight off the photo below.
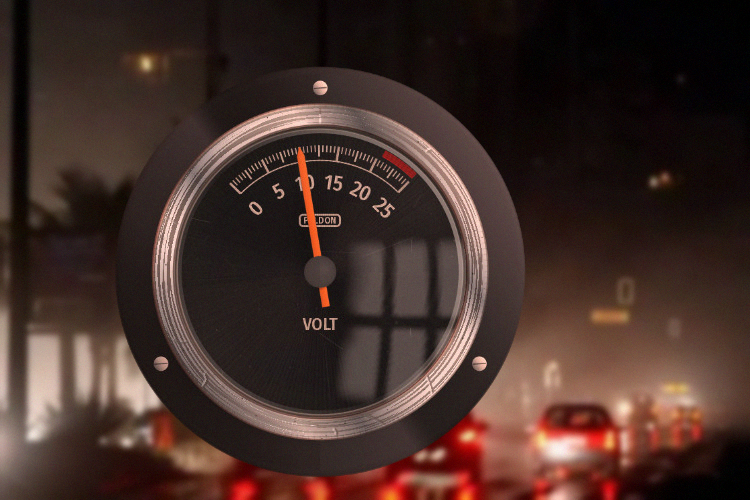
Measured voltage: 10 V
